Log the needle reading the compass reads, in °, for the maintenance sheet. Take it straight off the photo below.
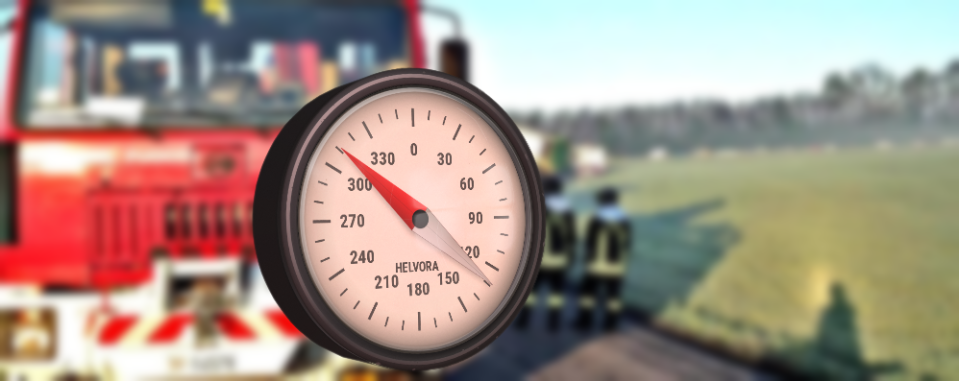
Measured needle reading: 310 °
